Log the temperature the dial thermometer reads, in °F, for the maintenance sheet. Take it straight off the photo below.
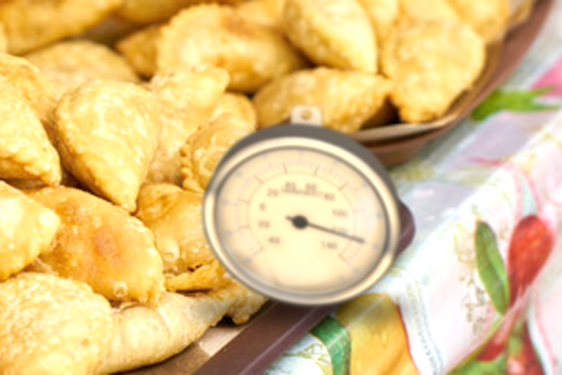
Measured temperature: 120 °F
